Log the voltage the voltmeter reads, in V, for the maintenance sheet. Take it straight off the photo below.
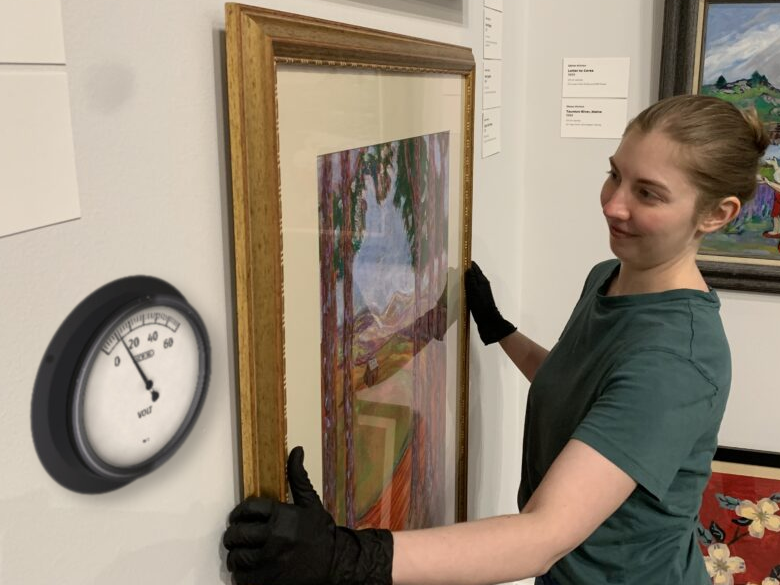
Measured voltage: 10 V
